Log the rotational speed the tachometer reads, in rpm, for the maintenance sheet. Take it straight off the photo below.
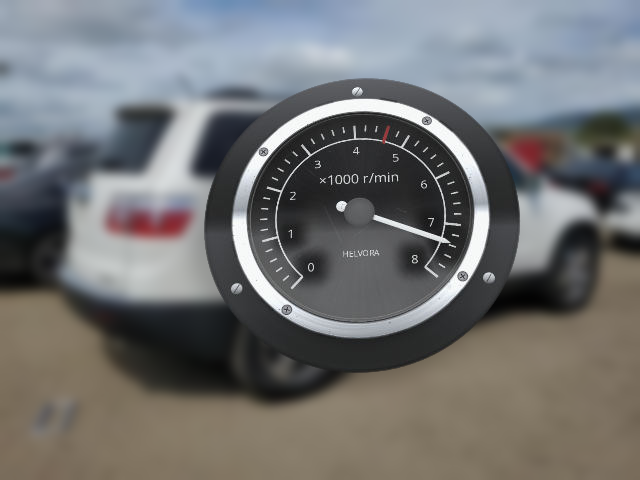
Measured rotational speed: 7400 rpm
